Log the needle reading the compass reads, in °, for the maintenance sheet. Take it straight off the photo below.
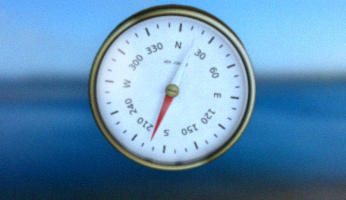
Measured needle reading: 195 °
